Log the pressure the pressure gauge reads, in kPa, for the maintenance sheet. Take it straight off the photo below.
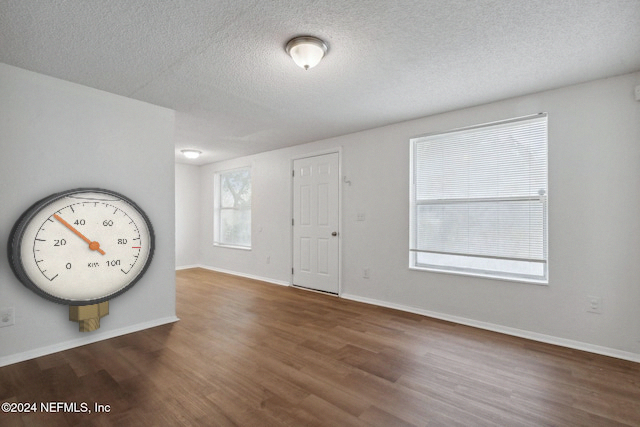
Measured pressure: 32.5 kPa
